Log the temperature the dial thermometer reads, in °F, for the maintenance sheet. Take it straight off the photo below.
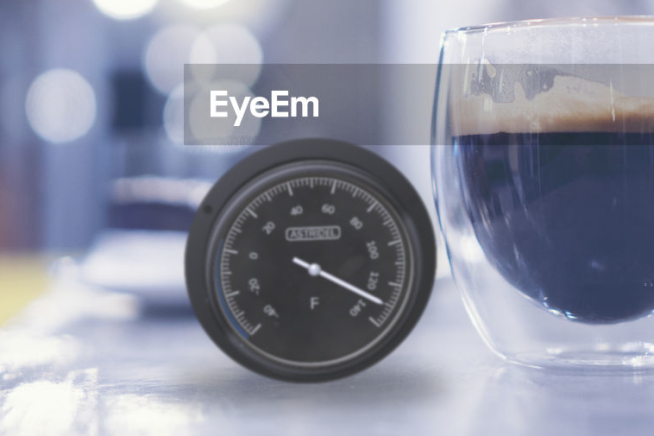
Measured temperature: 130 °F
